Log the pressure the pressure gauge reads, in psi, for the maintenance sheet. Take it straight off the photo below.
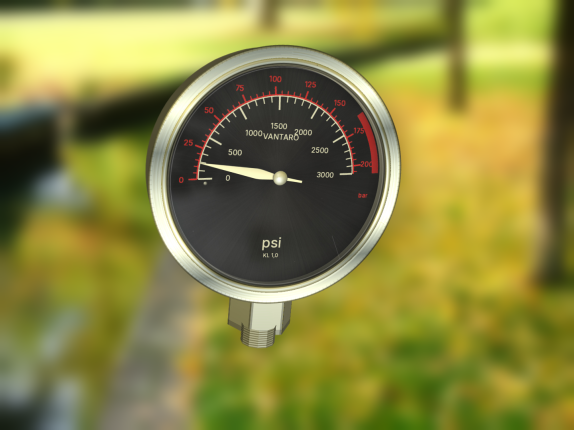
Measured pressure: 200 psi
